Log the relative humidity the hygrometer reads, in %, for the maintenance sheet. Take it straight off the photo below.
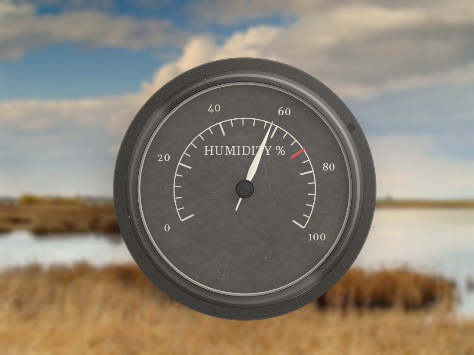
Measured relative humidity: 58 %
